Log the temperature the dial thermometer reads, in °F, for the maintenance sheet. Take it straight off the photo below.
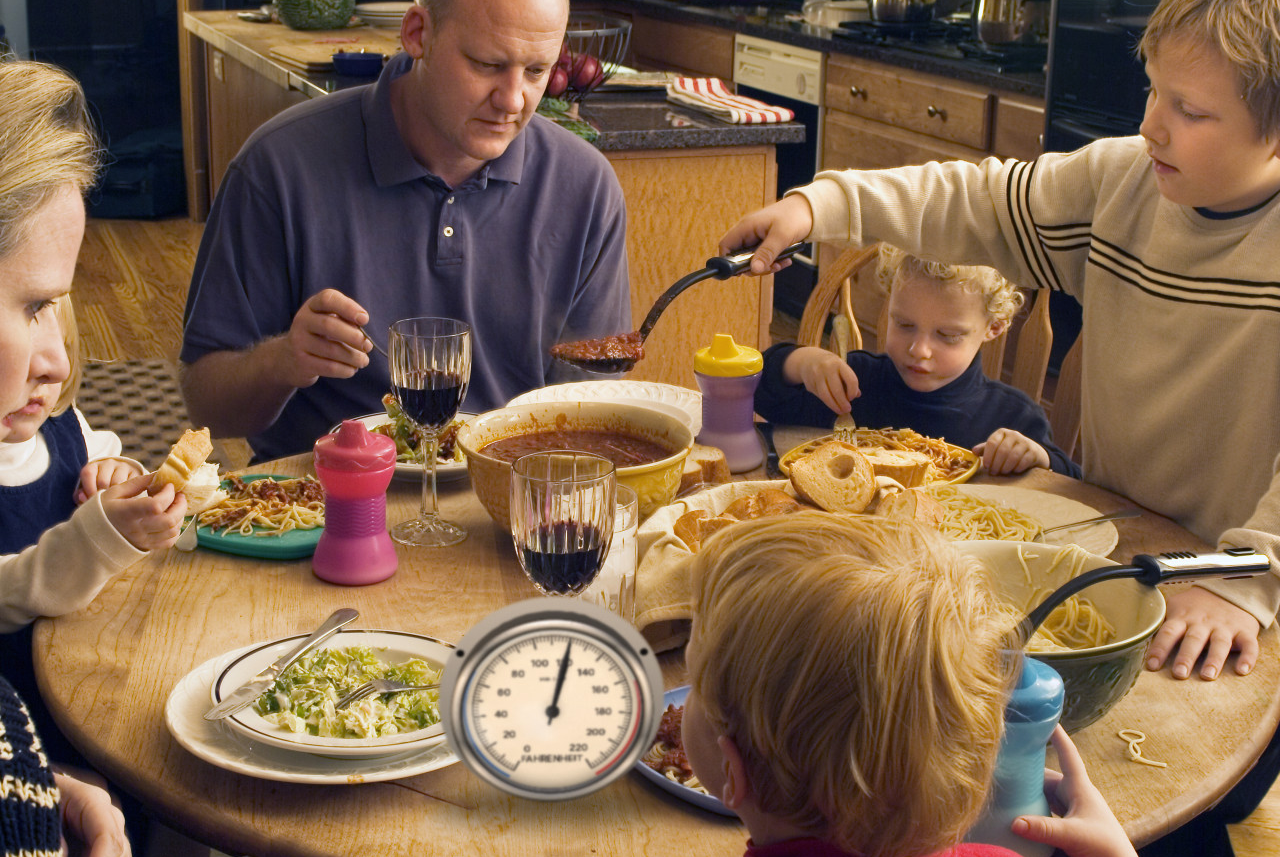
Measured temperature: 120 °F
